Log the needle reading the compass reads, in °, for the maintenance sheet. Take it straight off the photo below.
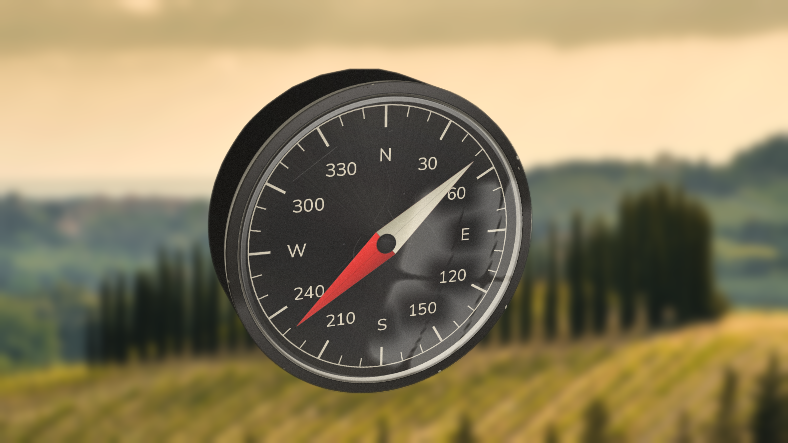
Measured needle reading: 230 °
